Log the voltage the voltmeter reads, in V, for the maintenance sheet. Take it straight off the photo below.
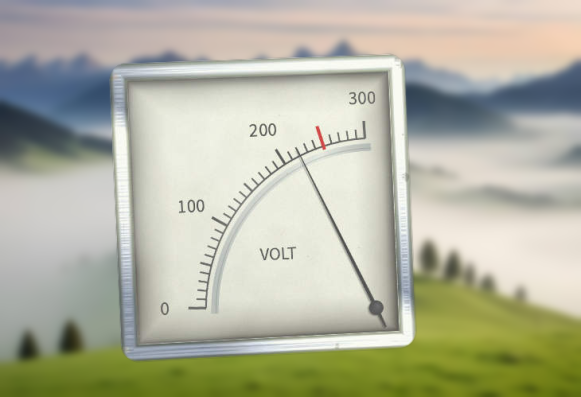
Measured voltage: 220 V
